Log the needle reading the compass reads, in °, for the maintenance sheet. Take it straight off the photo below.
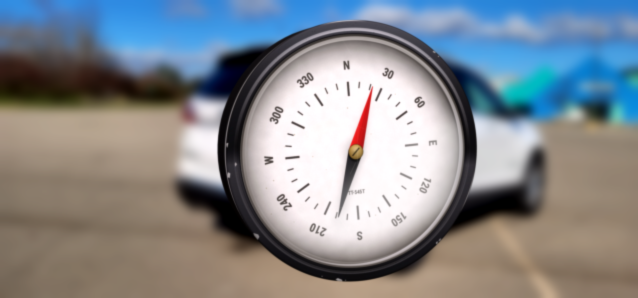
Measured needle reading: 20 °
